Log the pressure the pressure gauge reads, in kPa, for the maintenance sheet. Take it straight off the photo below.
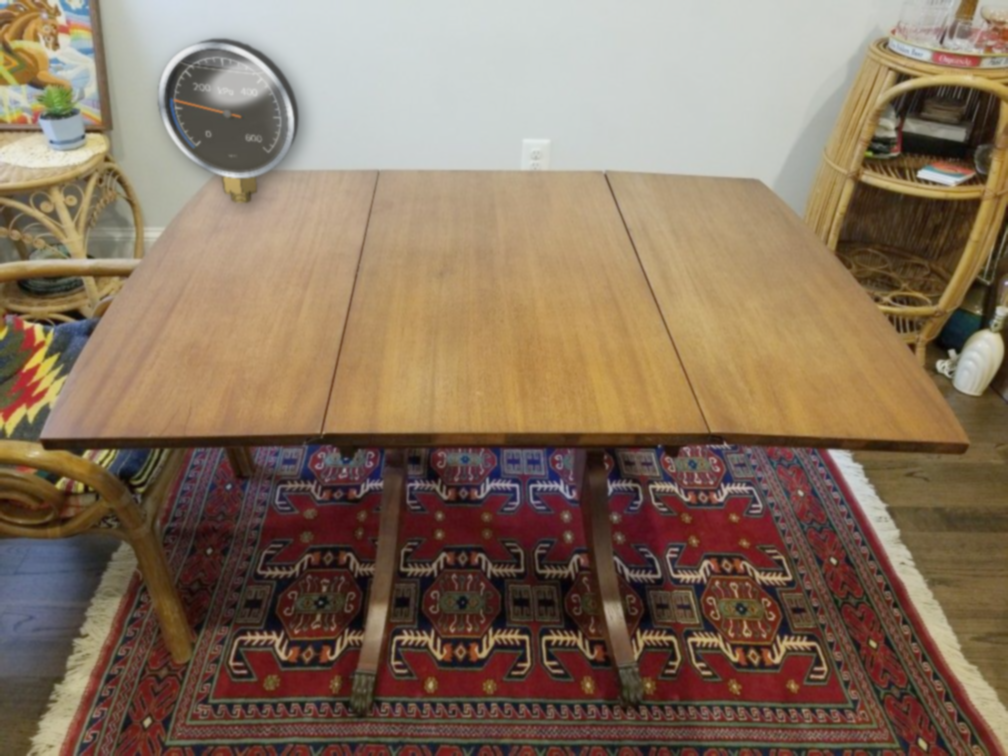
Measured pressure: 120 kPa
